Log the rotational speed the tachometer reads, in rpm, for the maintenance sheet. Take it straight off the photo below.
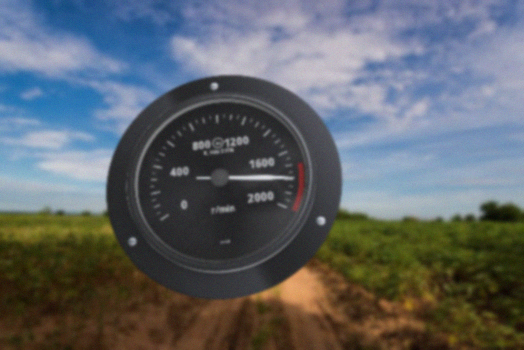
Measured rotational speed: 1800 rpm
